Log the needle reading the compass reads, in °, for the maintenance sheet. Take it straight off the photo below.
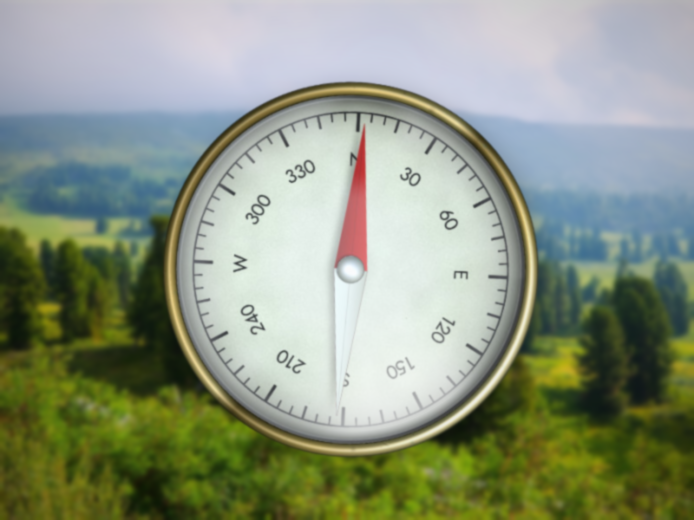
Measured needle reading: 2.5 °
